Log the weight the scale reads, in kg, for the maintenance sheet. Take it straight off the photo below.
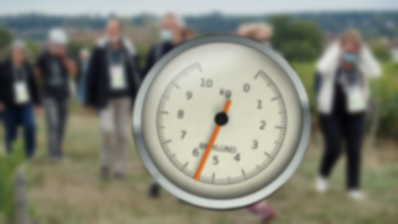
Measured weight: 5.5 kg
